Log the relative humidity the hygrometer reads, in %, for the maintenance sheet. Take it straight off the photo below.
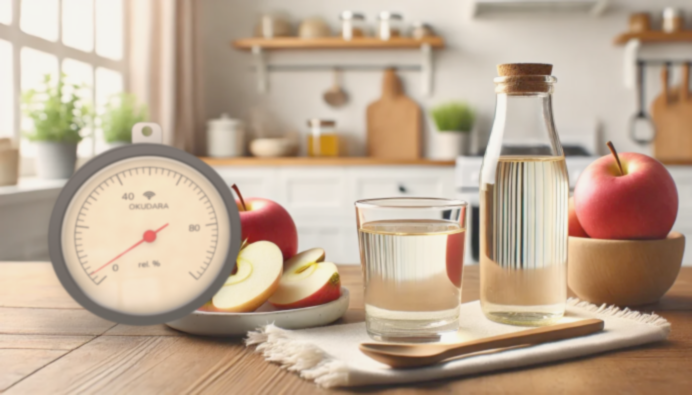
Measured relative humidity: 4 %
